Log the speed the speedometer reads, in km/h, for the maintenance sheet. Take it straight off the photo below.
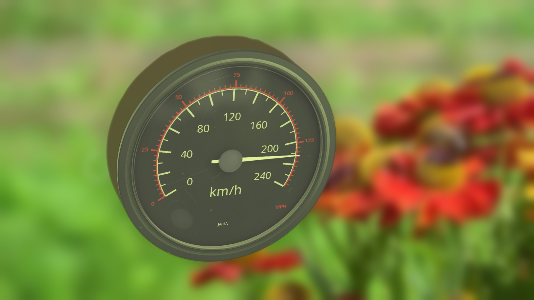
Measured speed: 210 km/h
